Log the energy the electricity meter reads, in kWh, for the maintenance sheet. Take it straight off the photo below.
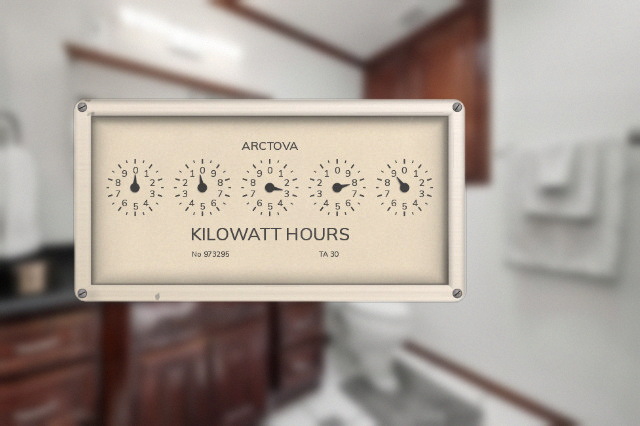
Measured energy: 279 kWh
